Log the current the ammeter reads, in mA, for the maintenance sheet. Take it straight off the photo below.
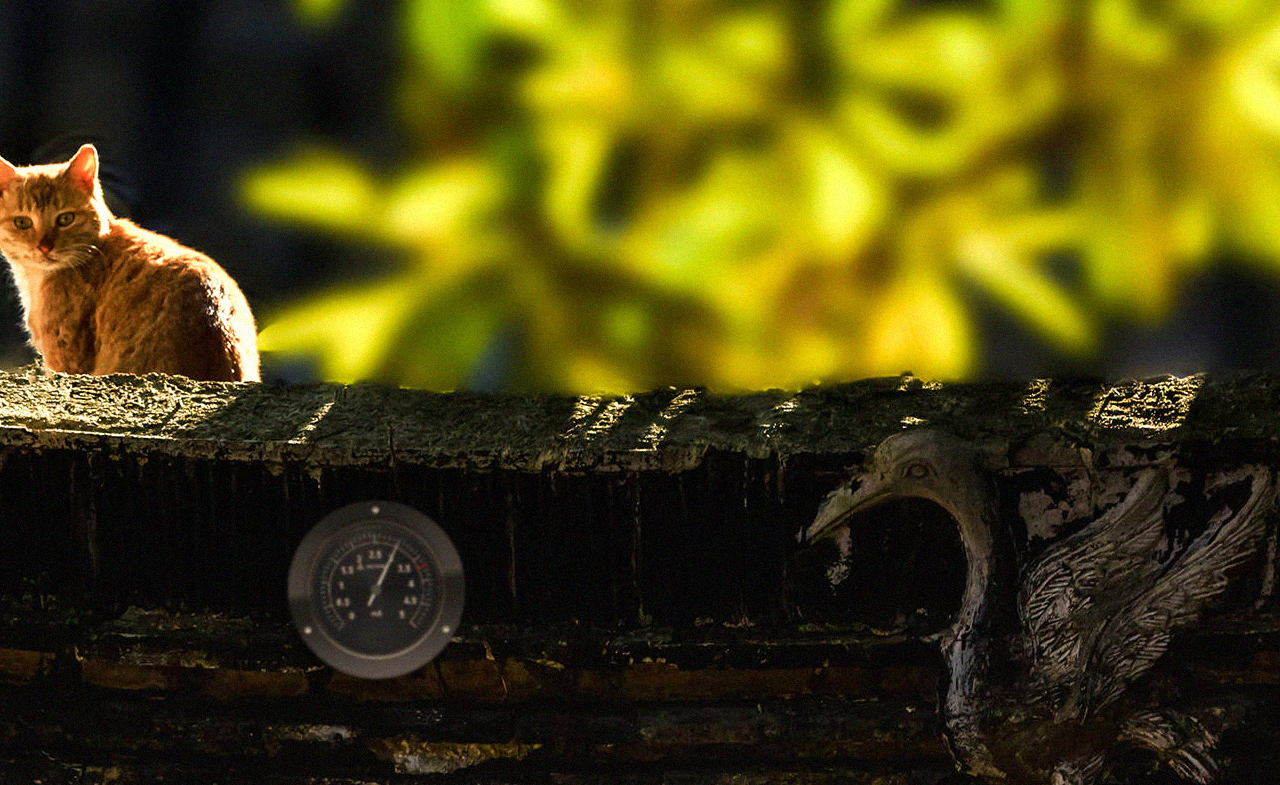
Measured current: 3 mA
